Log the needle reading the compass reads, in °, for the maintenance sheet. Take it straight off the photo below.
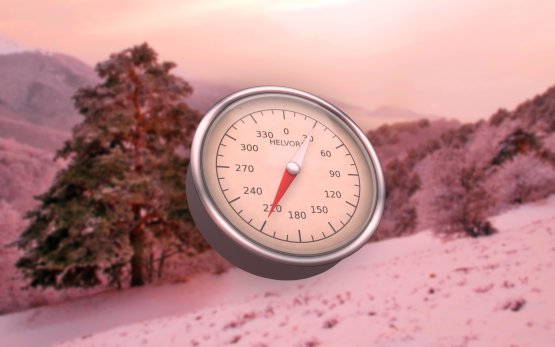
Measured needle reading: 210 °
